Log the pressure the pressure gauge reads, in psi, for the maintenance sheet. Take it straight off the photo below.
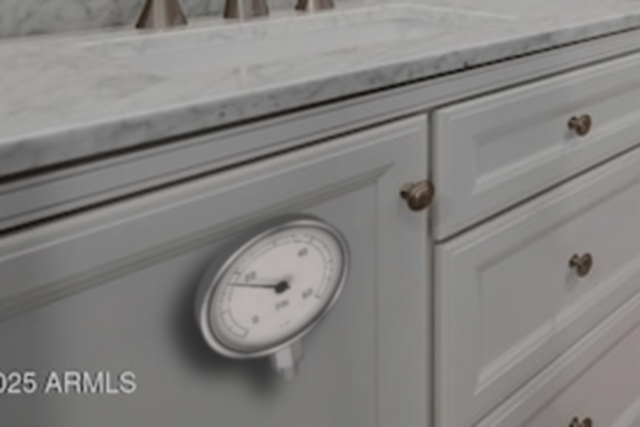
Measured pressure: 17.5 psi
